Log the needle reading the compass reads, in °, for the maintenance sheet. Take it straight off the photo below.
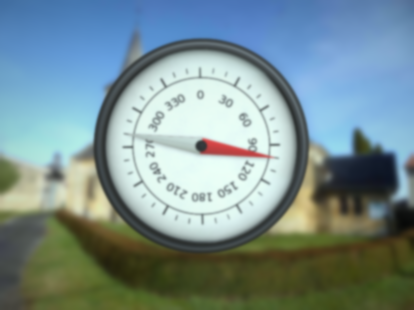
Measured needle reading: 100 °
